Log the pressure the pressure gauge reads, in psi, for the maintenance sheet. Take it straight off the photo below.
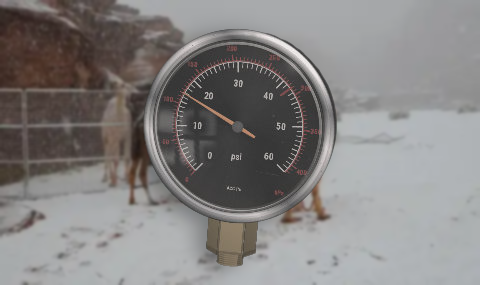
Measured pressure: 17 psi
